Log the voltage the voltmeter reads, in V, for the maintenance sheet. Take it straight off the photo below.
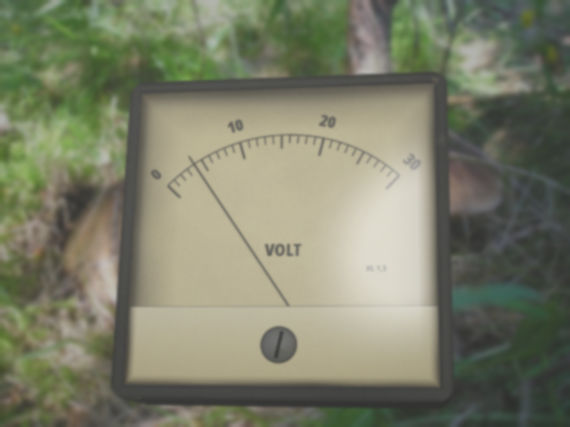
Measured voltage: 4 V
